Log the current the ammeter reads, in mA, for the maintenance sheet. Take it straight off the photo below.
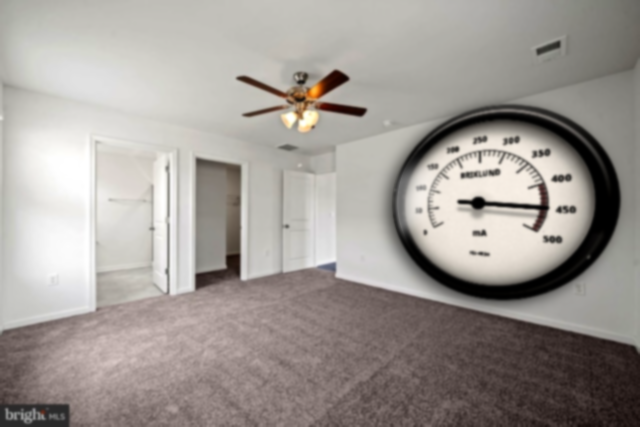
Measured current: 450 mA
